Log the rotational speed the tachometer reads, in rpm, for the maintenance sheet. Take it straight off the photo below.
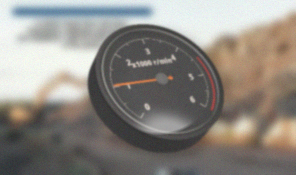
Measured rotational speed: 1000 rpm
